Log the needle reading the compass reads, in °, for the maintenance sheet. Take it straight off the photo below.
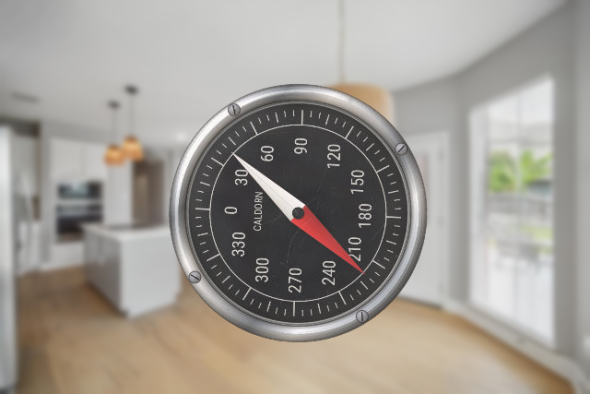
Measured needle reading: 220 °
